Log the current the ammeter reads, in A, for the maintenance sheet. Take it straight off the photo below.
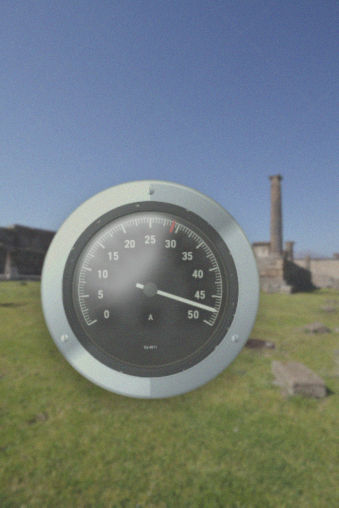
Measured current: 47.5 A
